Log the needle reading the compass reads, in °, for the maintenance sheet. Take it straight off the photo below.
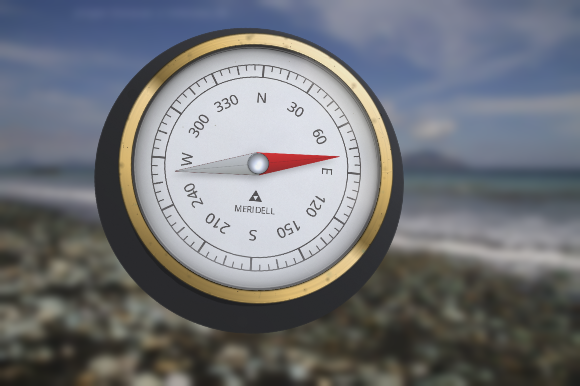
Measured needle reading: 80 °
